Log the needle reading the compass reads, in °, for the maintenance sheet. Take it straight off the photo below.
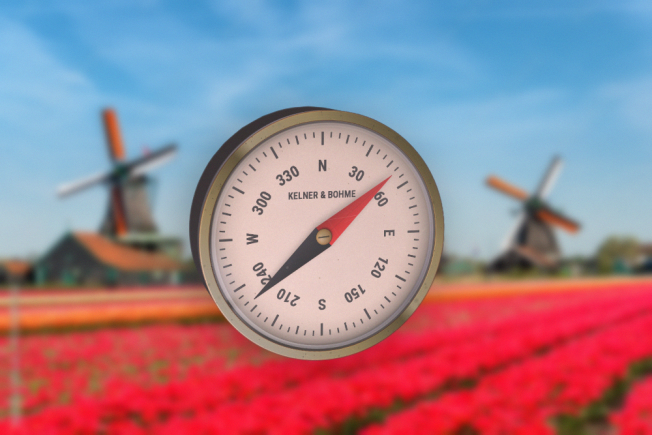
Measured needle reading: 50 °
